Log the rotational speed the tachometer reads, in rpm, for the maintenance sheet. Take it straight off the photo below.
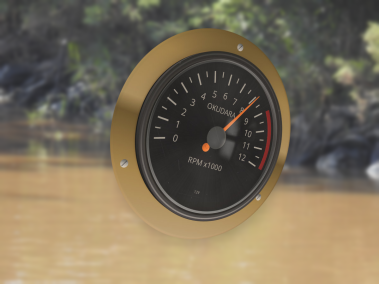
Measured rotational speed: 8000 rpm
